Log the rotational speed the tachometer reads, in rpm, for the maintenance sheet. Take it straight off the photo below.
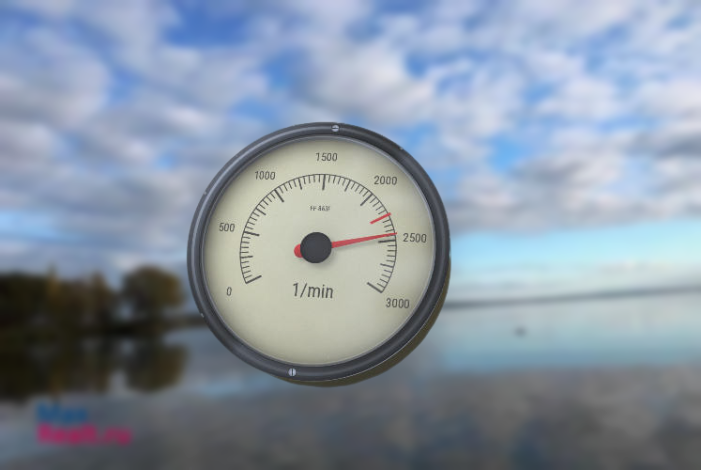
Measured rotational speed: 2450 rpm
